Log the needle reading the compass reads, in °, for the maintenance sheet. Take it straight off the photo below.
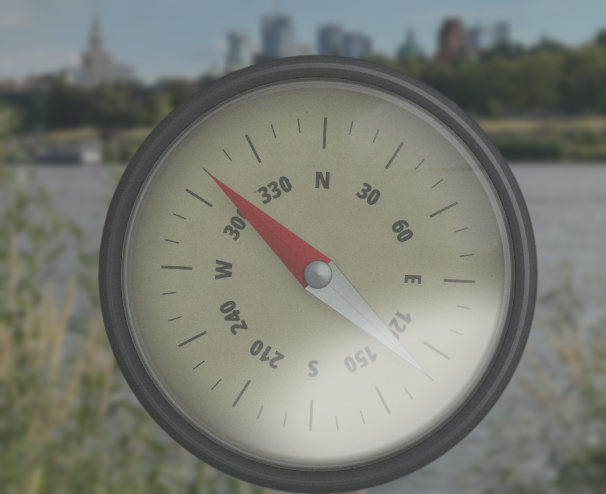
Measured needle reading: 310 °
